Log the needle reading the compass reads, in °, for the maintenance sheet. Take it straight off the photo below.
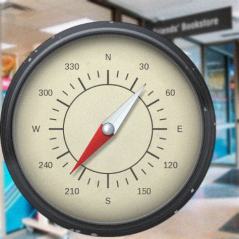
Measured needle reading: 220 °
